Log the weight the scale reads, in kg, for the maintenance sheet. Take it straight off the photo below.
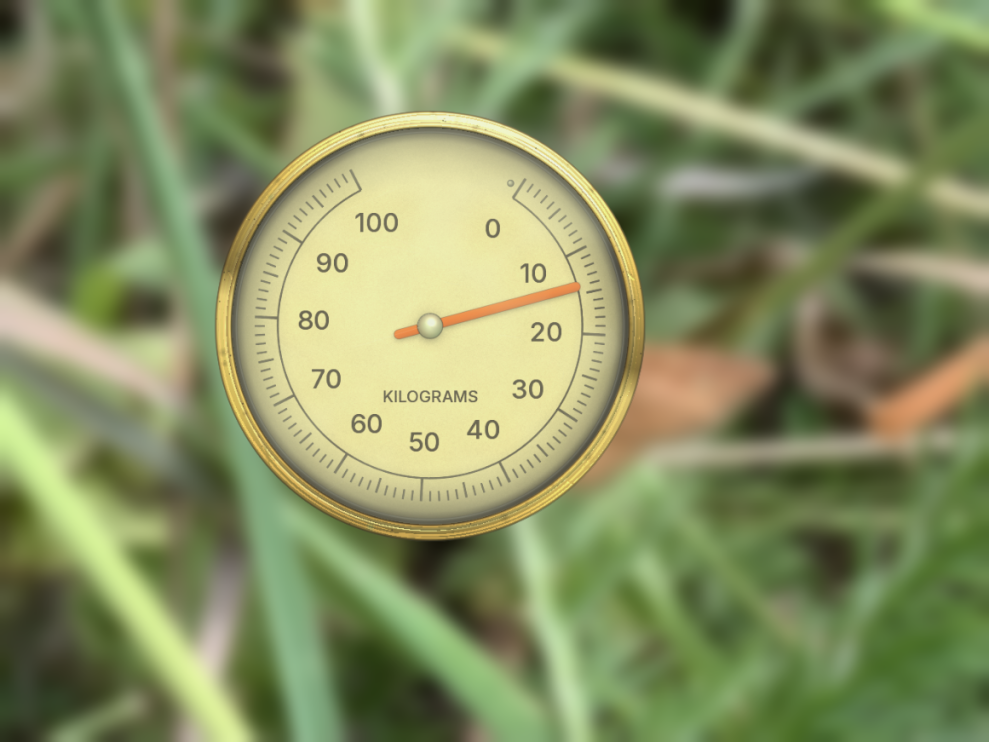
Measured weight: 14 kg
